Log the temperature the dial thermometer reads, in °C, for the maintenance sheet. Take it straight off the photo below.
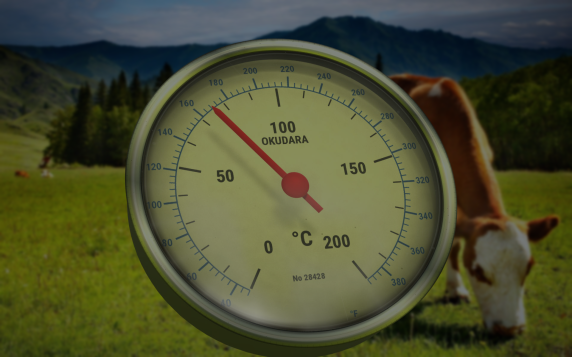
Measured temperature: 75 °C
